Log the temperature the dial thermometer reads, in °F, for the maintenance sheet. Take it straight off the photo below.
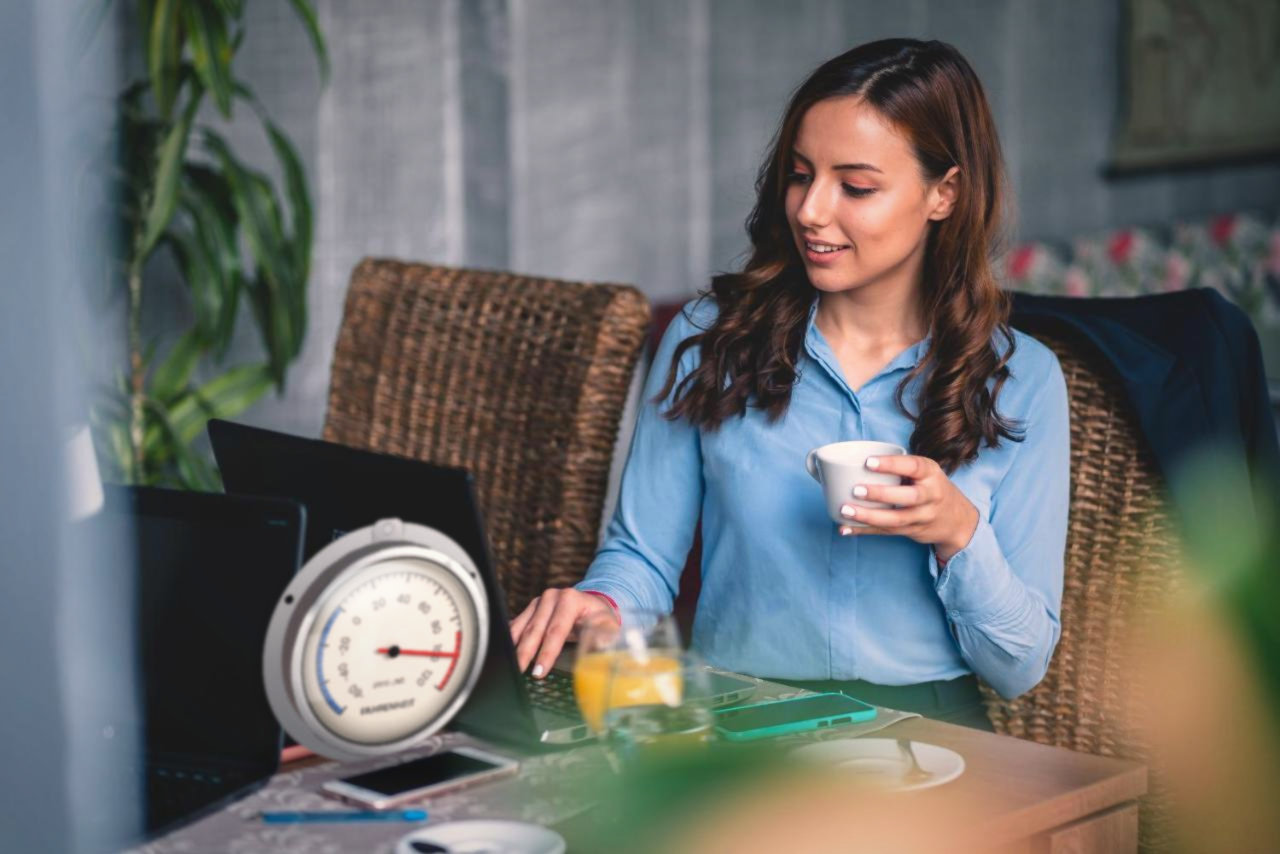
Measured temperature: 100 °F
